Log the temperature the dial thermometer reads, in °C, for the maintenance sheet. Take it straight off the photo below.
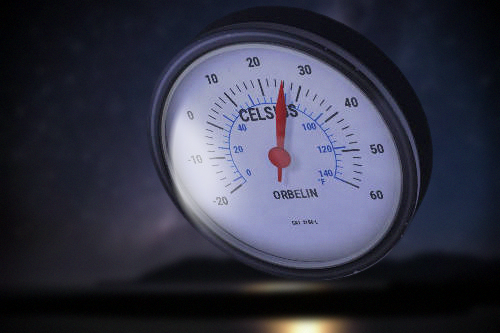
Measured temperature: 26 °C
